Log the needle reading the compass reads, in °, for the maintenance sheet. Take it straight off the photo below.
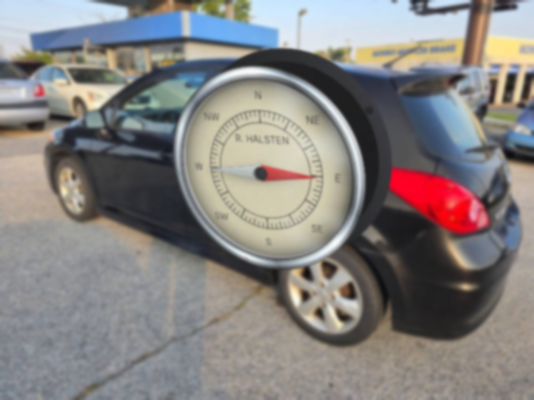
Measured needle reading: 90 °
